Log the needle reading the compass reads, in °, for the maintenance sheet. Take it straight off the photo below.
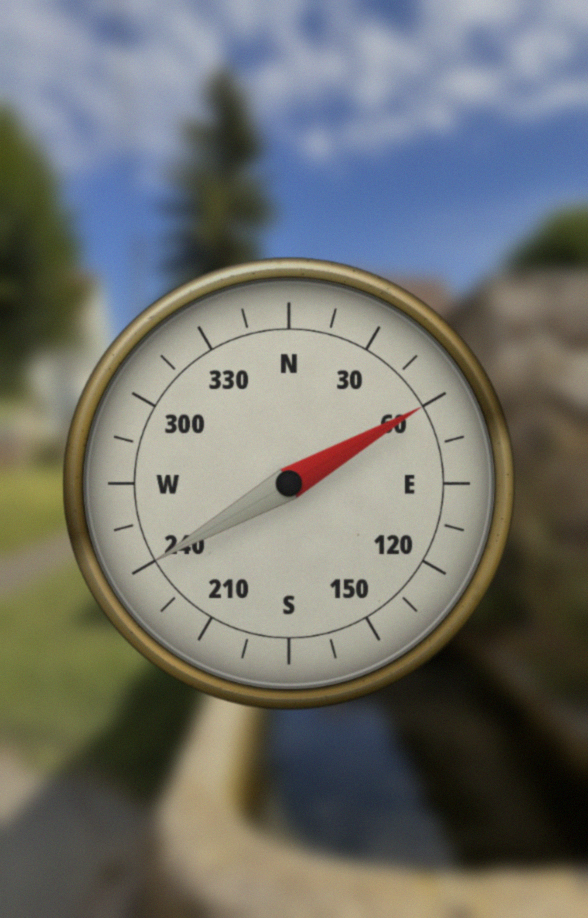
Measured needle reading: 60 °
